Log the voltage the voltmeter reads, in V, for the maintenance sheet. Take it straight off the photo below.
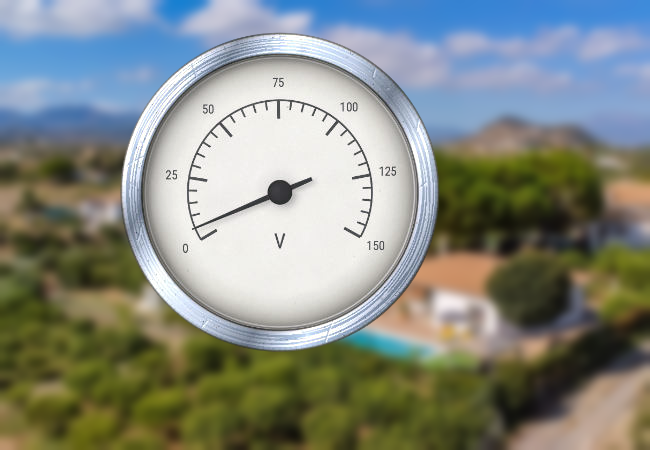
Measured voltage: 5 V
